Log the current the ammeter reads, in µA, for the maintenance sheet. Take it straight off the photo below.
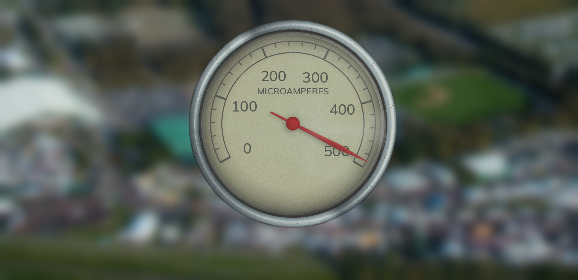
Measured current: 490 µA
